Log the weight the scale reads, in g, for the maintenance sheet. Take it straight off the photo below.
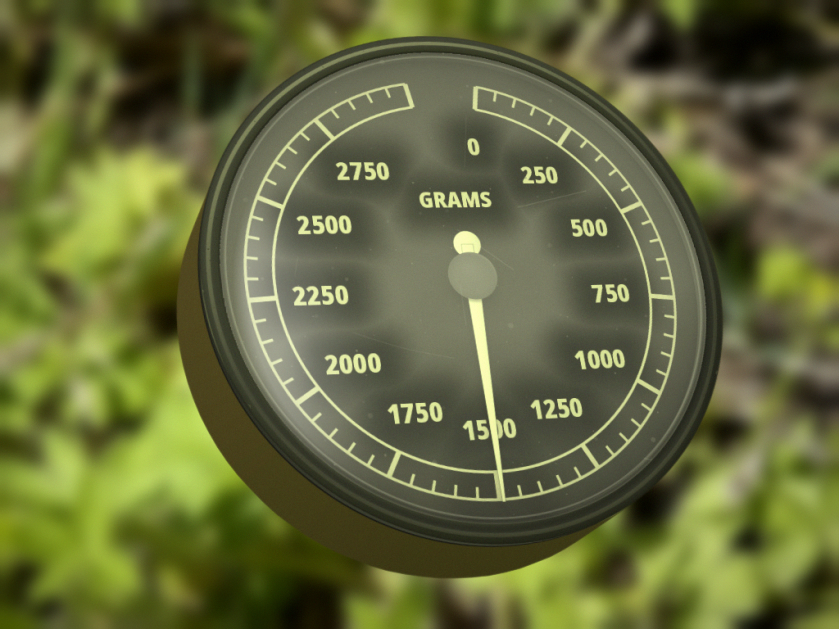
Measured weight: 1500 g
